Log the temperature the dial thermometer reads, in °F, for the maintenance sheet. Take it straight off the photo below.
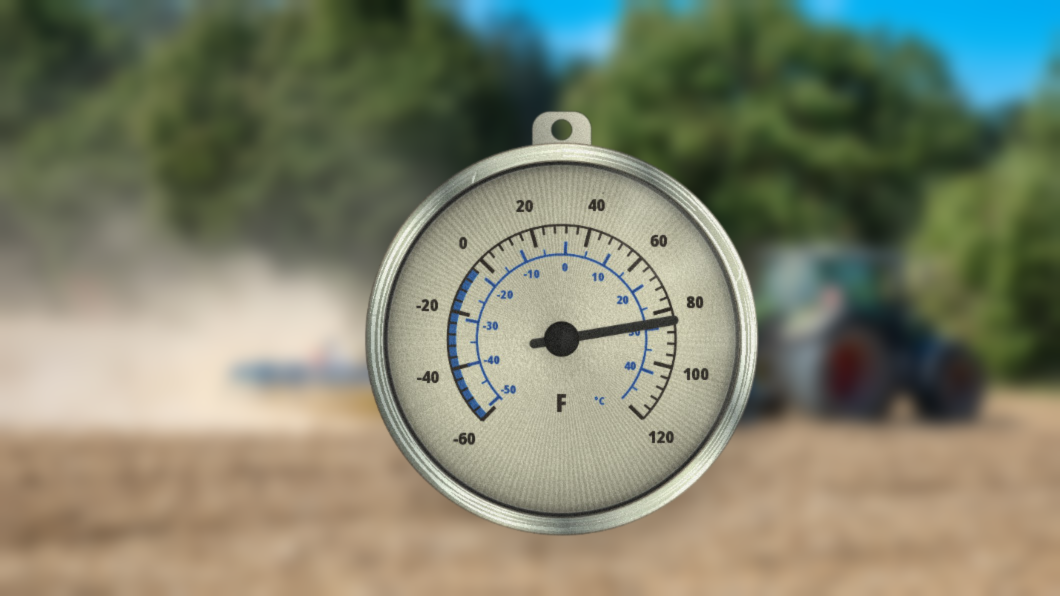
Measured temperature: 84 °F
